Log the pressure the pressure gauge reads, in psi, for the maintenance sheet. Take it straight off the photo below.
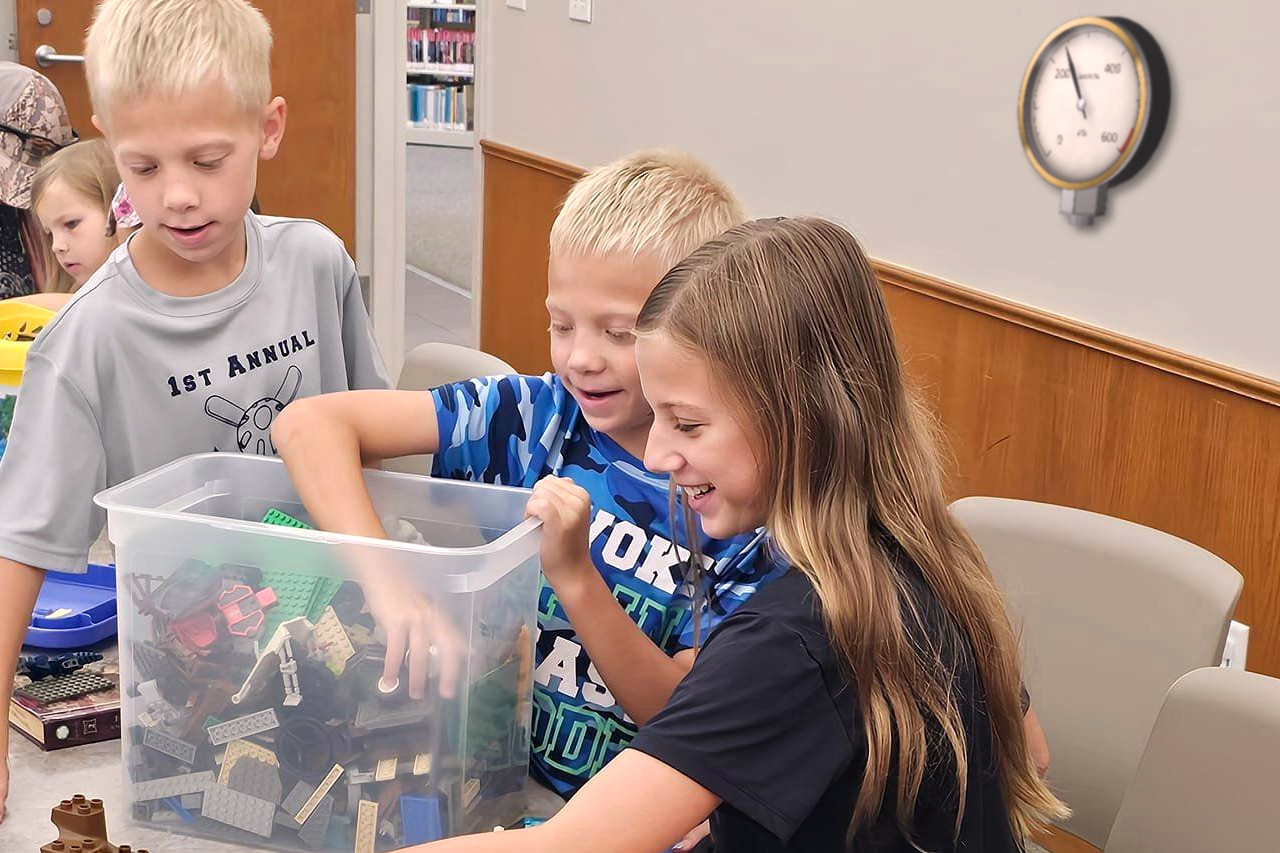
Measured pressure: 250 psi
